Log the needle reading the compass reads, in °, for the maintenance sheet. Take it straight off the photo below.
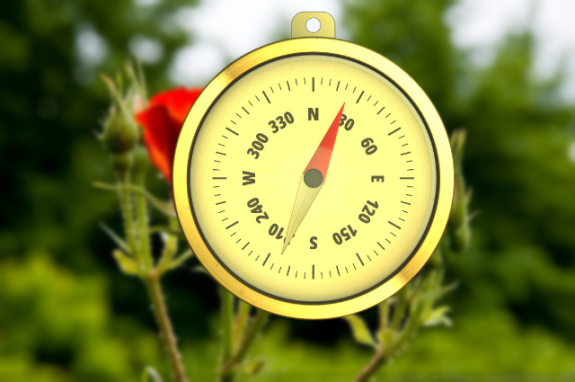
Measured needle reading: 22.5 °
